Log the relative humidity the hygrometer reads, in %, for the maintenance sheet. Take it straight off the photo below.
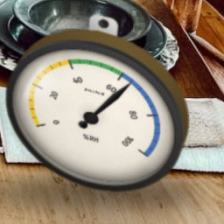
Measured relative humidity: 64 %
